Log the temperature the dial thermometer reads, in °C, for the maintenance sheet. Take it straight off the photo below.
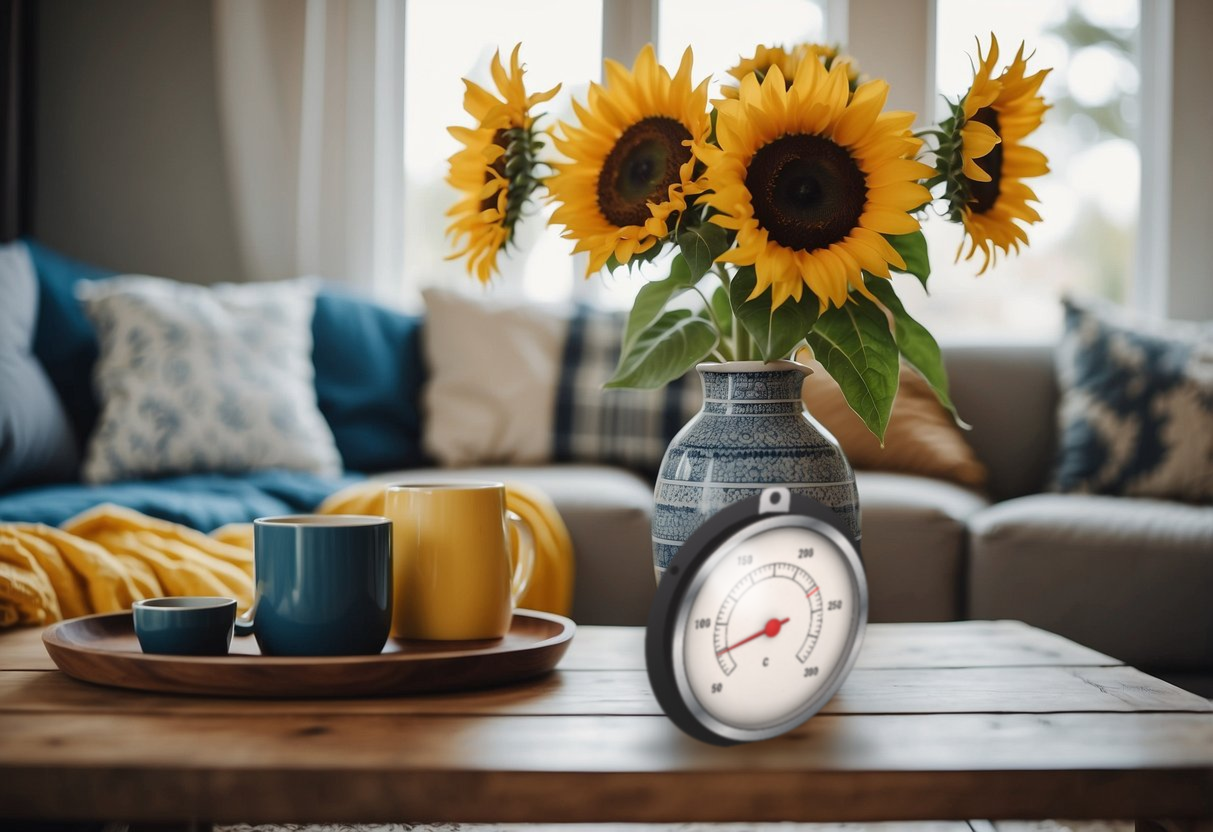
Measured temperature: 75 °C
